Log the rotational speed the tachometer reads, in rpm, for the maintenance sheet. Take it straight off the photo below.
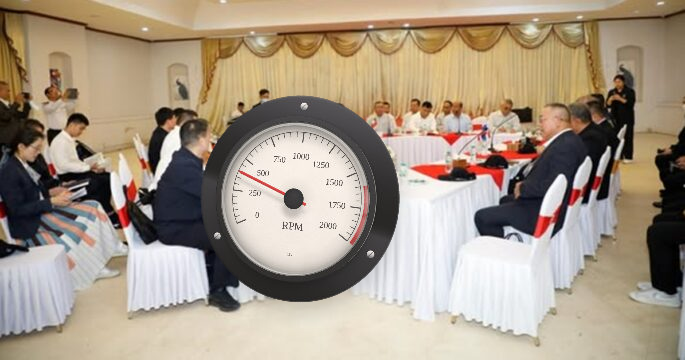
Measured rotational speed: 400 rpm
